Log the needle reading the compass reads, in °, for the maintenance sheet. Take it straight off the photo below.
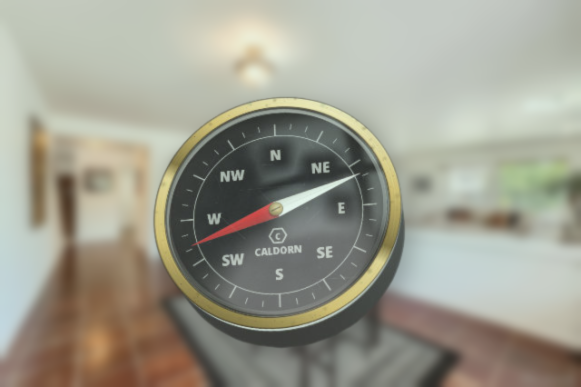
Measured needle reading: 250 °
